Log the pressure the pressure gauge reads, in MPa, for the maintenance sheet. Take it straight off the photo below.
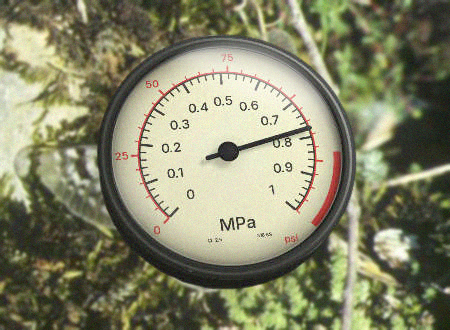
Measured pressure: 0.78 MPa
